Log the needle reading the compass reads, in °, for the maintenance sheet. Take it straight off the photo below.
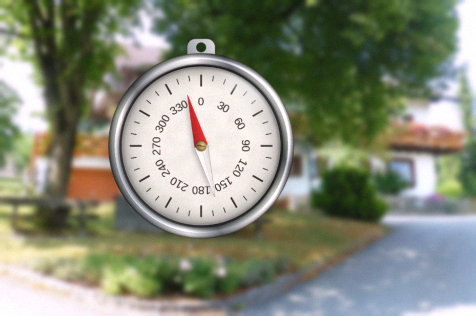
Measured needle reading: 345 °
